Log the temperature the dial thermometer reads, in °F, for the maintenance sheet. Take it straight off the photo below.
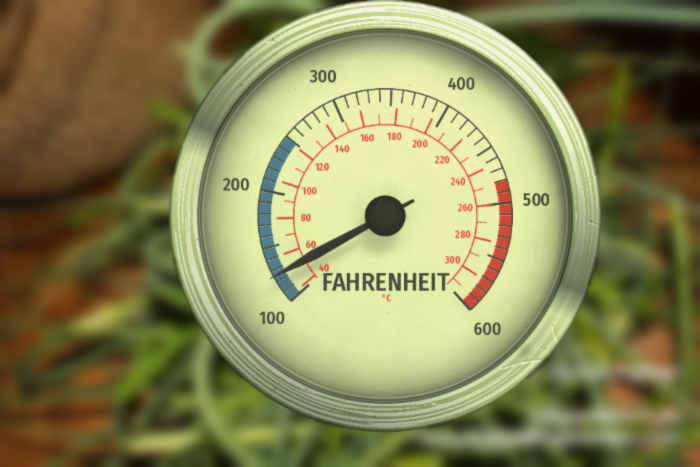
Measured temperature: 125 °F
